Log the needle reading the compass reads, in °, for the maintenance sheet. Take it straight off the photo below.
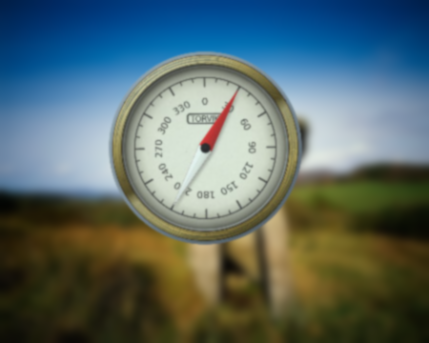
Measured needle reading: 30 °
